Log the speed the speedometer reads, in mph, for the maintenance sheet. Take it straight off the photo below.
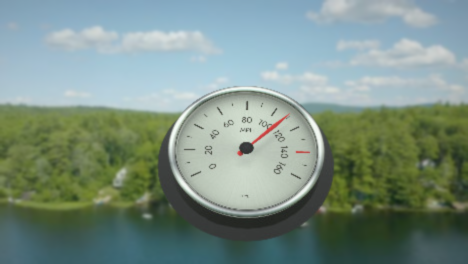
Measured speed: 110 mph
